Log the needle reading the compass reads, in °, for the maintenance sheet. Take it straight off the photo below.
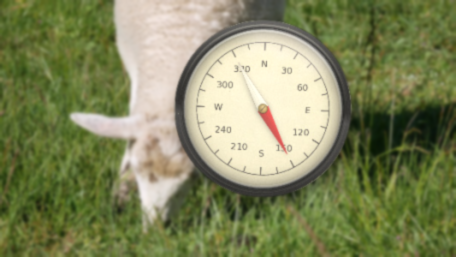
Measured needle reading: 150 °
